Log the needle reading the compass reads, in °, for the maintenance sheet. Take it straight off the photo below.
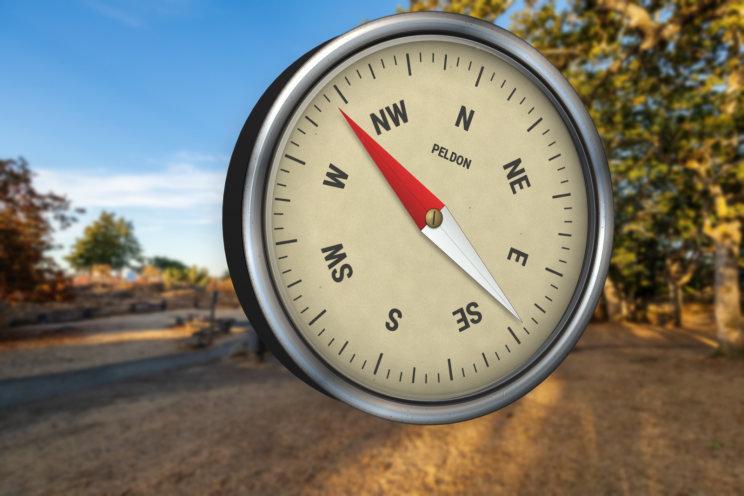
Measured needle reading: 295 °
